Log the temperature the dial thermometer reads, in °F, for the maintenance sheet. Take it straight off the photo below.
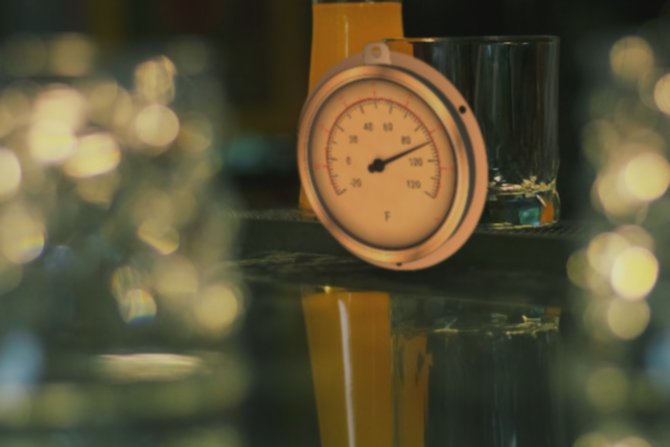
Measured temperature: 90 °F
